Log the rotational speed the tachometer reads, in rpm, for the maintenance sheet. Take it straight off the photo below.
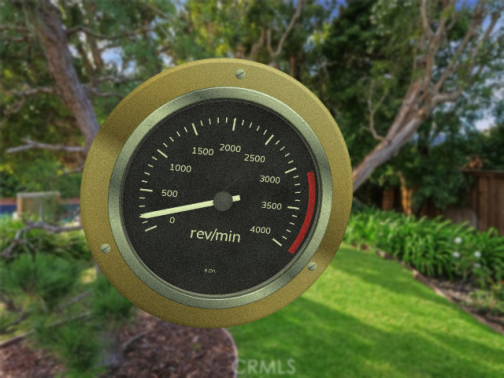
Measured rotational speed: 200 rpm
